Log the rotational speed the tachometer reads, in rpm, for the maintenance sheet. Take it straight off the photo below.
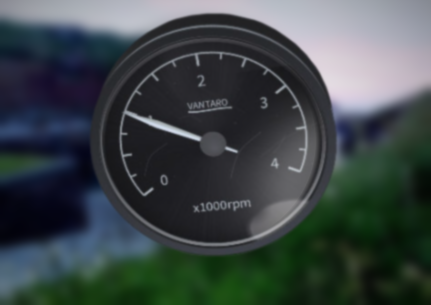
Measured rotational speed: 1000 rpm
